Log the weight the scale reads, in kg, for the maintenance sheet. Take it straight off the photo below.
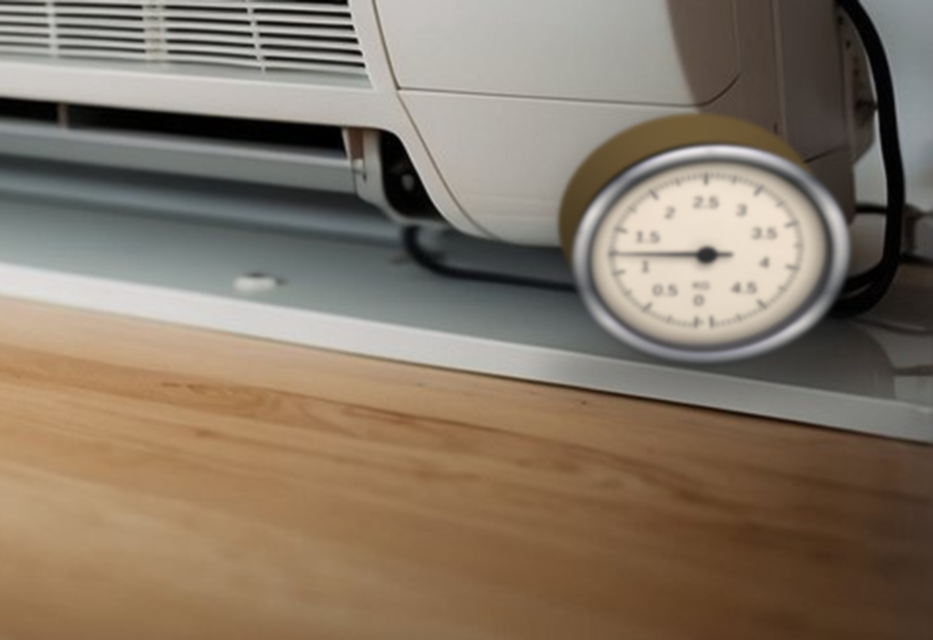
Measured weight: 1.25 kg
